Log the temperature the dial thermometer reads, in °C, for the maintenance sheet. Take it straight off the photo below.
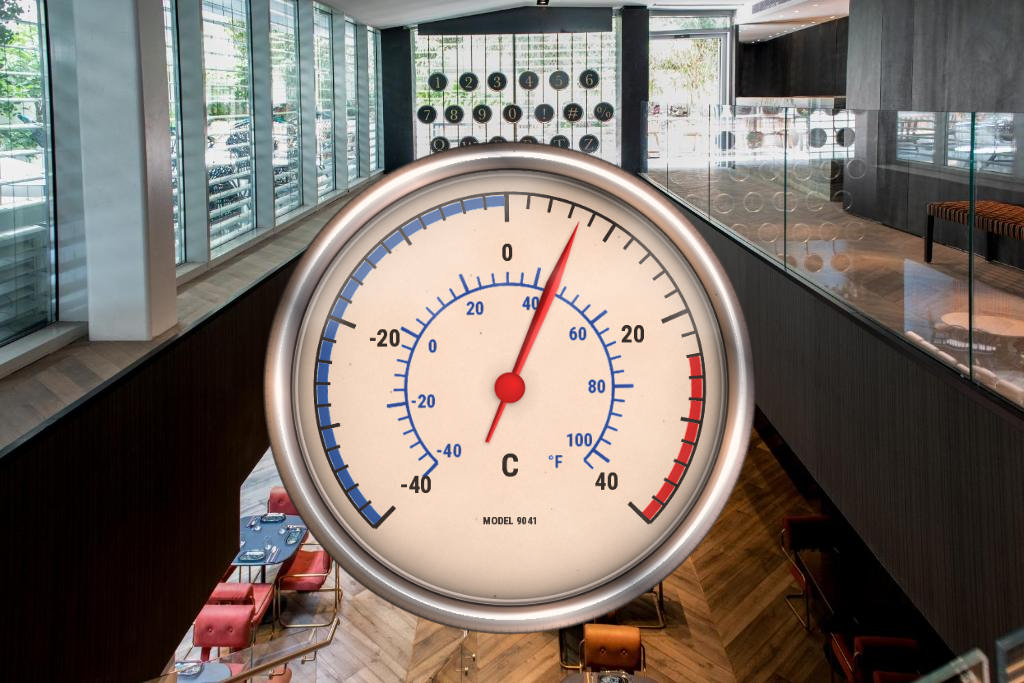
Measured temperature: 7 °C
